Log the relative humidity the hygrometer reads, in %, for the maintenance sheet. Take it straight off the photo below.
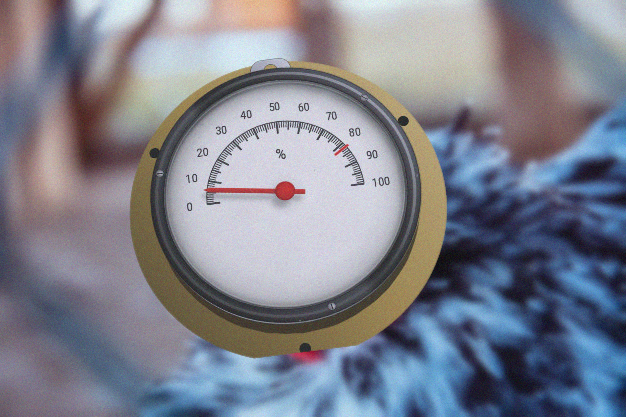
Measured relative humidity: 5 %
